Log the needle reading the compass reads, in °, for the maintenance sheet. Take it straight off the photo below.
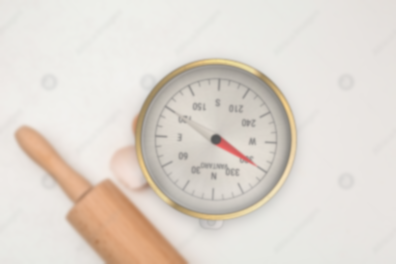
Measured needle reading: 300 °
